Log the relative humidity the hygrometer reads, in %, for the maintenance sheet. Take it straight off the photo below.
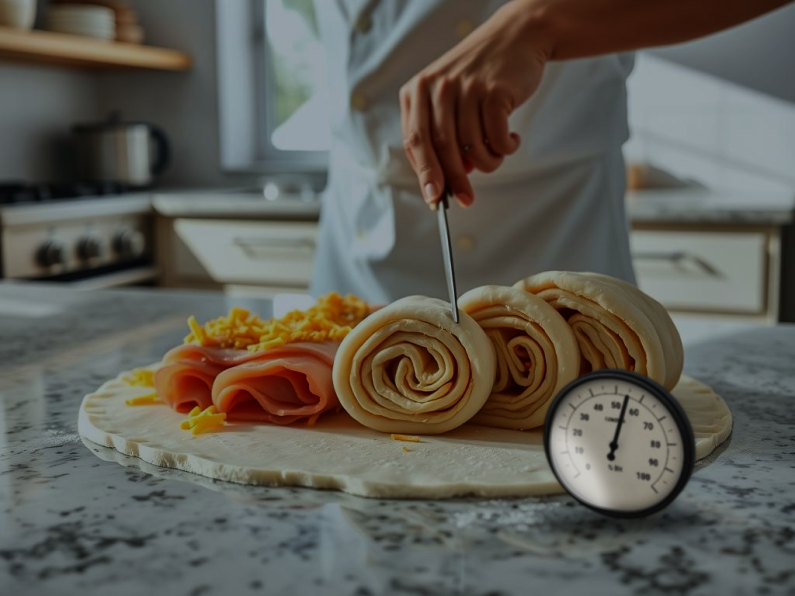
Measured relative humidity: 55 %
